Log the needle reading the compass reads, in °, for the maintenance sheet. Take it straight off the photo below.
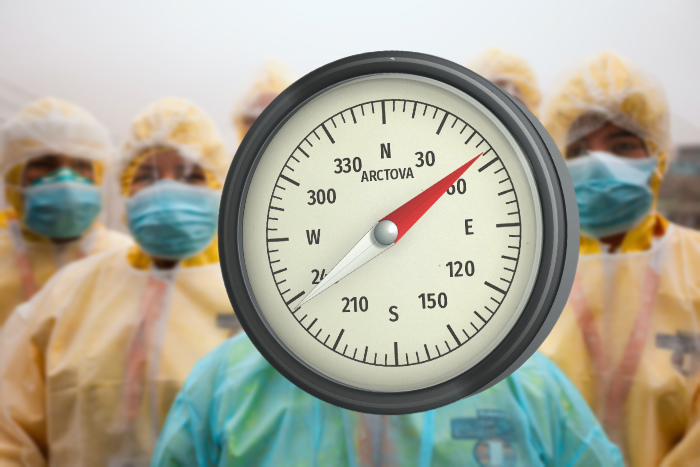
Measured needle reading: 55 °
